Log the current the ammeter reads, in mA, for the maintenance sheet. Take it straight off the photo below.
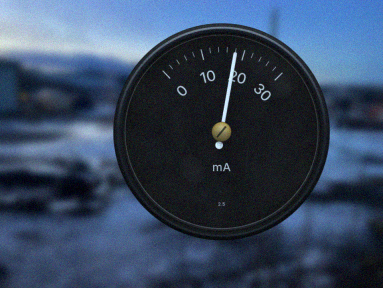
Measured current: 18 mA
